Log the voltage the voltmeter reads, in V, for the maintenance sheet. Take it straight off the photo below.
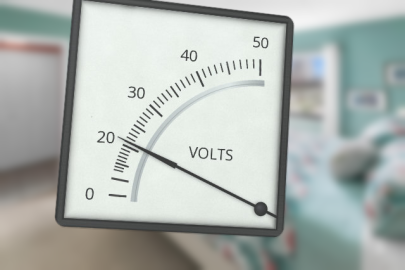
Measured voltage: 21 V
